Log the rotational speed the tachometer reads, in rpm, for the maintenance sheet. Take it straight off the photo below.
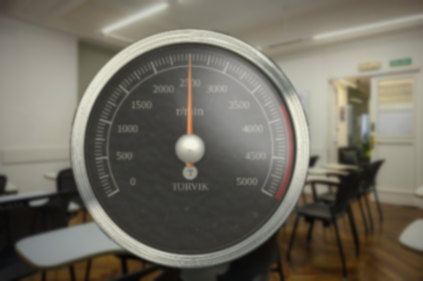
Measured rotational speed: 2500 rpm
